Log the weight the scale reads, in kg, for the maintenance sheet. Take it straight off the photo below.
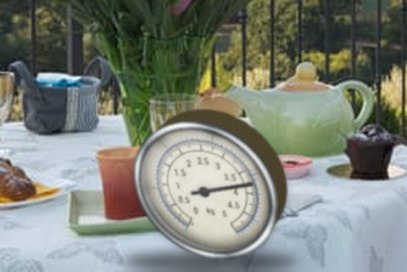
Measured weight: 3.75 kg
